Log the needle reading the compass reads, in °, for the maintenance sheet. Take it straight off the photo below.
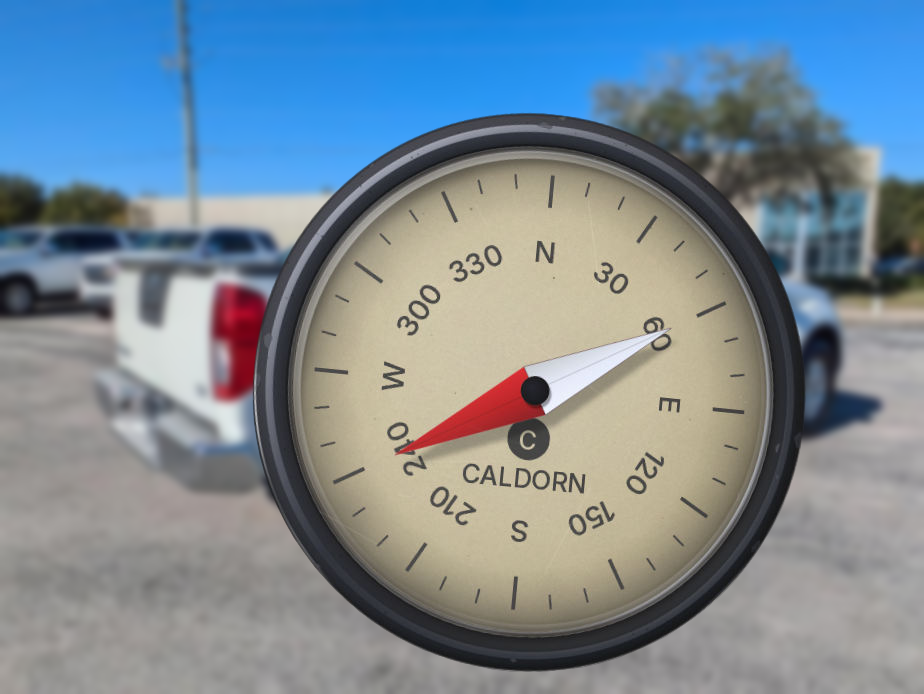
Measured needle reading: 240 °
